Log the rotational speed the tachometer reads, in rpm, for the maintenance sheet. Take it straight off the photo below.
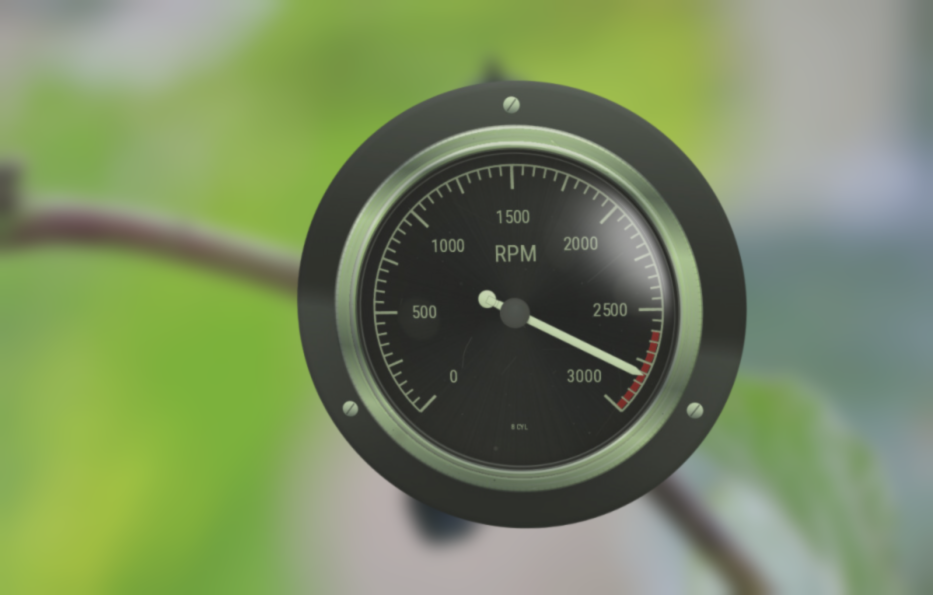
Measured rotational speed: 2800 rpm
